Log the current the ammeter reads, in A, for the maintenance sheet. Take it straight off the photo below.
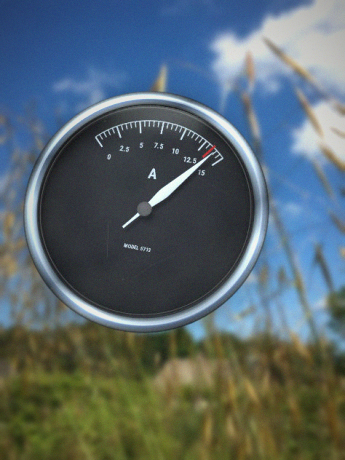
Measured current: 14 A
